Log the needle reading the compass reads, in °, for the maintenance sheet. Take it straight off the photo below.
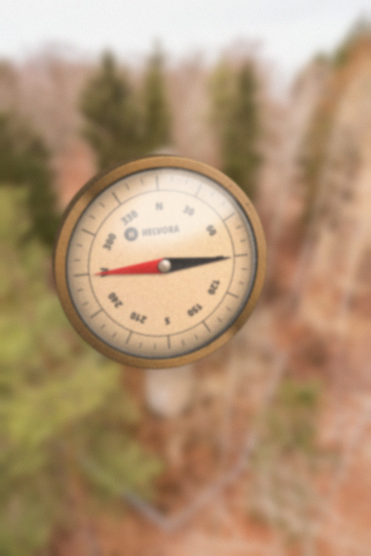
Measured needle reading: 270 °
